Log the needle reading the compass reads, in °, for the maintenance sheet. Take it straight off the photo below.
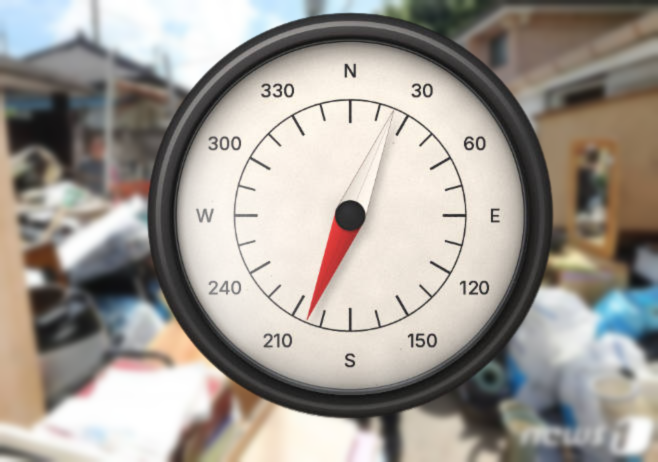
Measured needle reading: 202.5 °
